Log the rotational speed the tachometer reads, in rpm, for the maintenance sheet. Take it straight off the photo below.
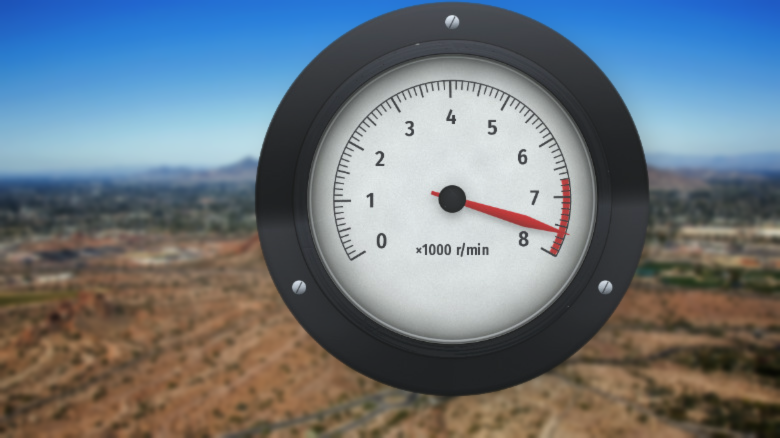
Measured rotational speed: 7600 rpm
